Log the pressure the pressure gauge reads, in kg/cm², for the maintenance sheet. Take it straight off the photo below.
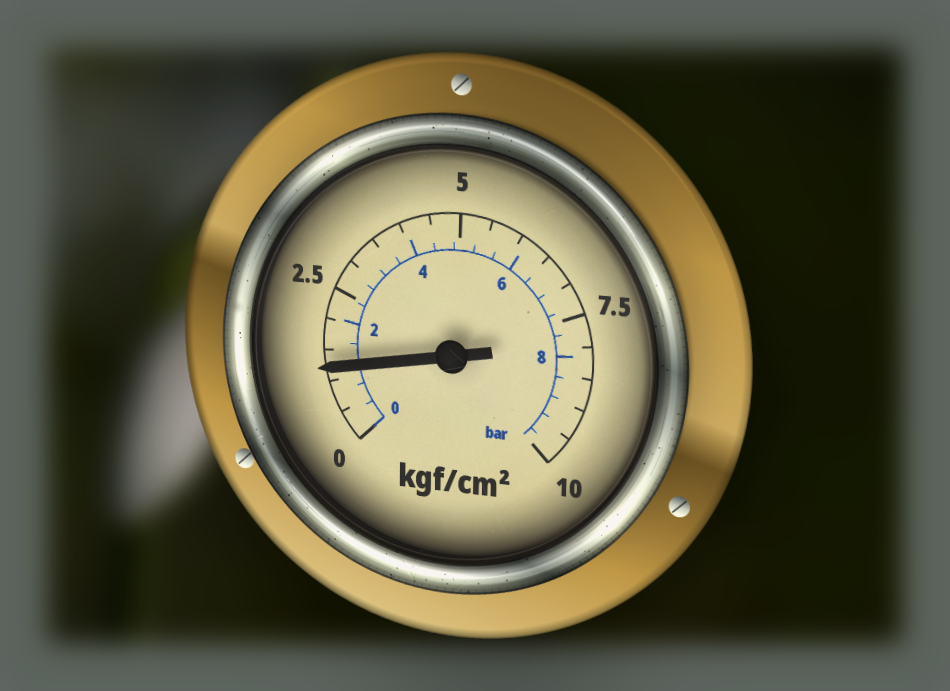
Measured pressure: 1.25 kg/cm²
